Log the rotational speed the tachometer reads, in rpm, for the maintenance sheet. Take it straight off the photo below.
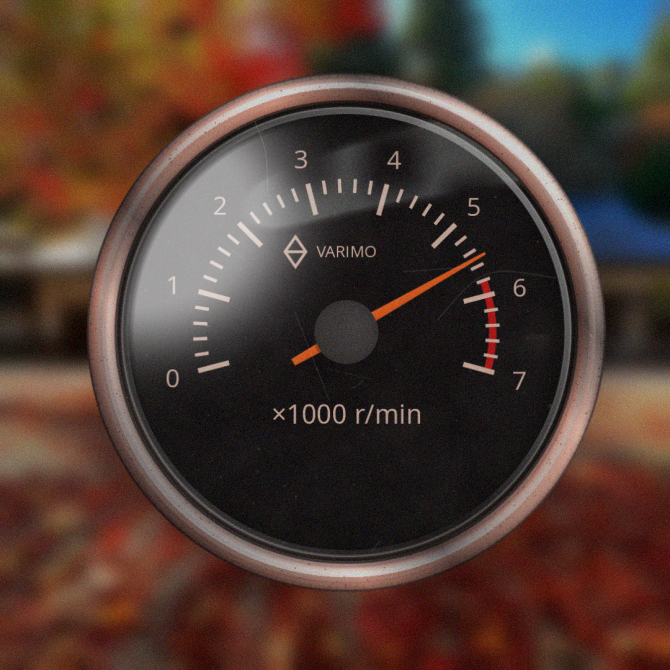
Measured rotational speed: 5500 rpm
